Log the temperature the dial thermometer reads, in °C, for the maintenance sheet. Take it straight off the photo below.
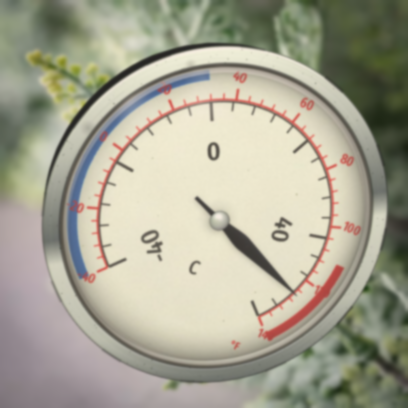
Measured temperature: 52 °C
